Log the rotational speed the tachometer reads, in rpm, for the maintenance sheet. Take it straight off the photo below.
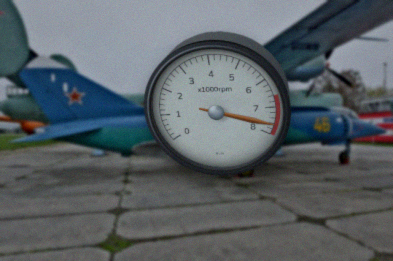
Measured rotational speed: 7600 rpm
